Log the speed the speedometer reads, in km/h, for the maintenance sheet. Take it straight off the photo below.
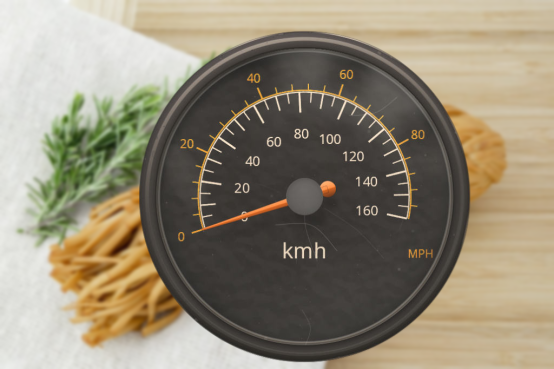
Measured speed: 0 km/h
